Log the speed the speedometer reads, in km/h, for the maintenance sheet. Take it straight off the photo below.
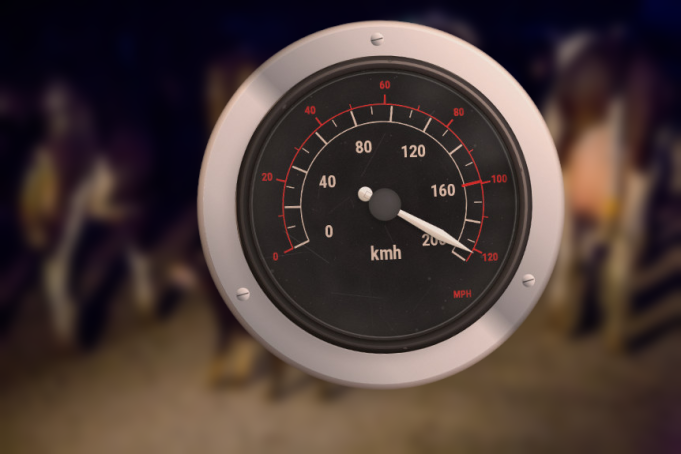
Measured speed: 195 km/h
